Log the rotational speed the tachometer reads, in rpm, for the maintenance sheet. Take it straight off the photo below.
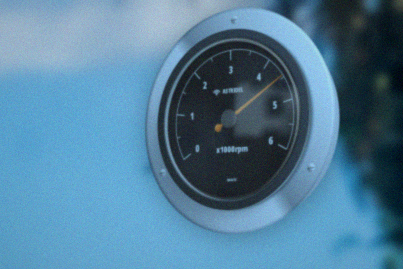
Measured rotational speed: 4500 rpm
